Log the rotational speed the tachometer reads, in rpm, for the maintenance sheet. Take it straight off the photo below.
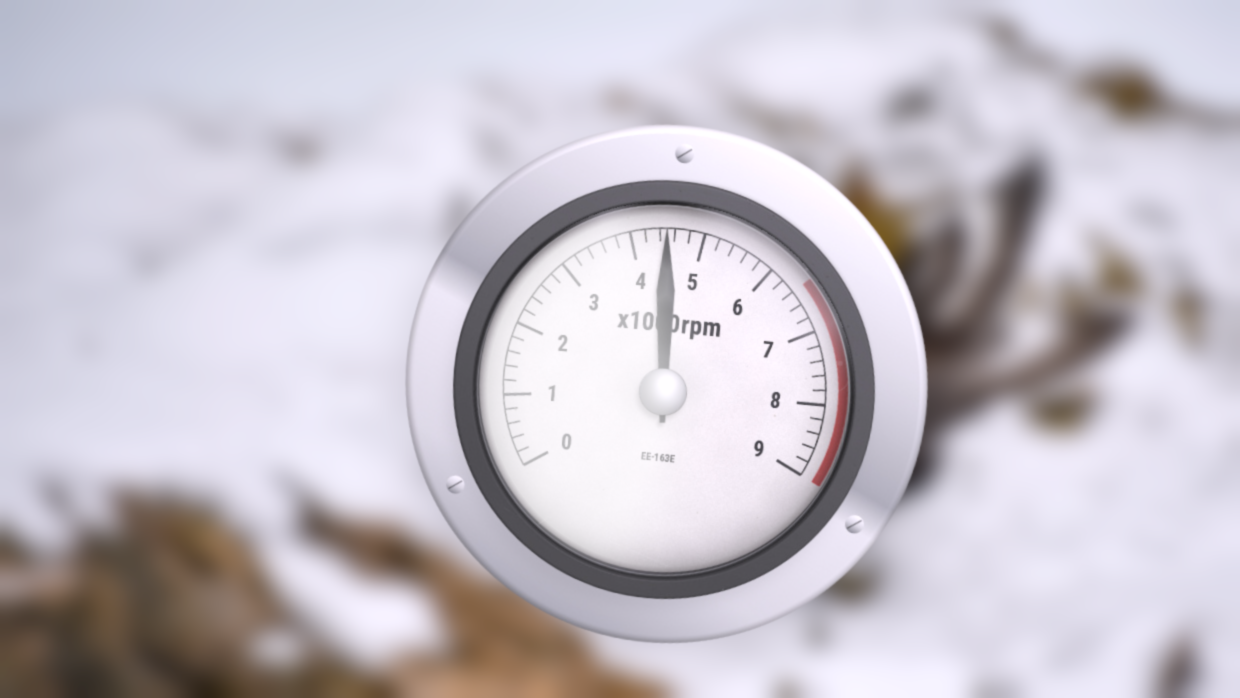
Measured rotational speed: 4500 rpm
